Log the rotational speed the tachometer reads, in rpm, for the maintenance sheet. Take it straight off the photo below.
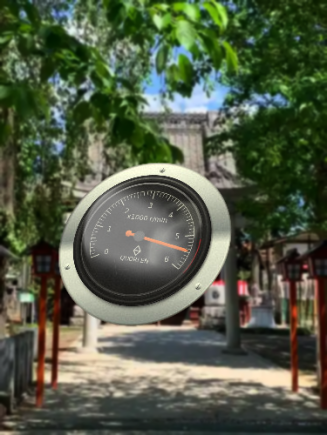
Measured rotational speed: 5500 rpm
